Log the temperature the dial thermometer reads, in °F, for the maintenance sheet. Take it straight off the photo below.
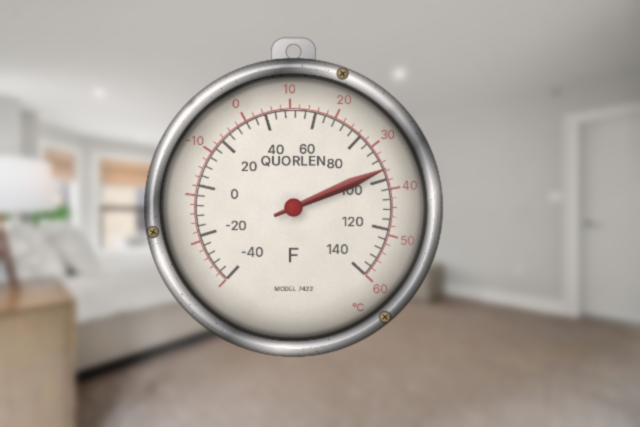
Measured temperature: 96 °F
